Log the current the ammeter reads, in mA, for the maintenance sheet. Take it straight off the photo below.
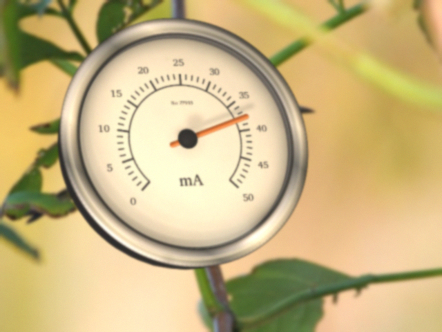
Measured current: 38 mA
